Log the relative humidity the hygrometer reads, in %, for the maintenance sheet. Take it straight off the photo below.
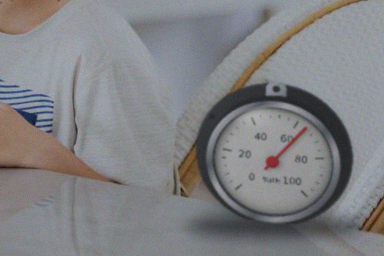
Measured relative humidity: 64 %
